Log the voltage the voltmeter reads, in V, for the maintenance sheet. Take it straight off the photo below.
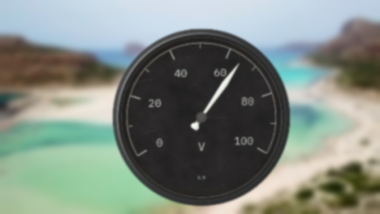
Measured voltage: 65 V
